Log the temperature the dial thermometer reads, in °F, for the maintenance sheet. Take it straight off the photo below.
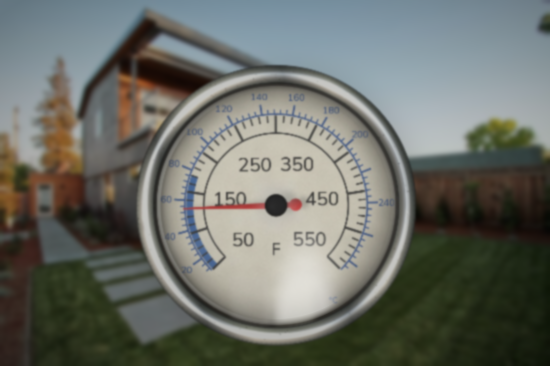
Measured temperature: 130 °F
